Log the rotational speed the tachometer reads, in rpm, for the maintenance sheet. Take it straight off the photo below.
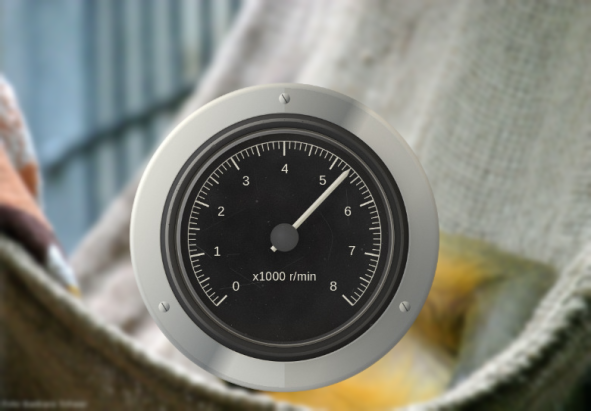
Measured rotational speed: 5300 rpm
